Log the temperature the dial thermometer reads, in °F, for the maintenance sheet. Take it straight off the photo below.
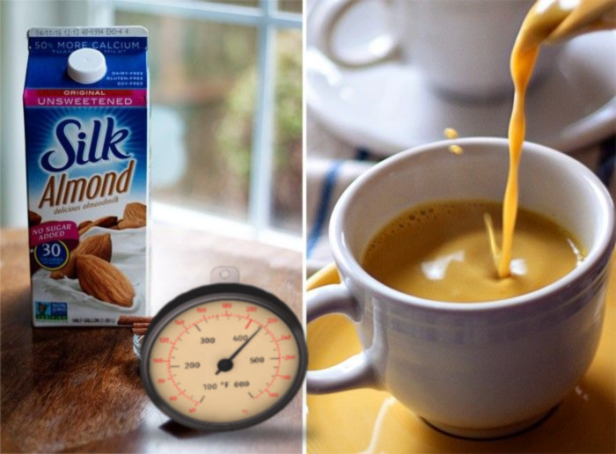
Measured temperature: 420 °F
